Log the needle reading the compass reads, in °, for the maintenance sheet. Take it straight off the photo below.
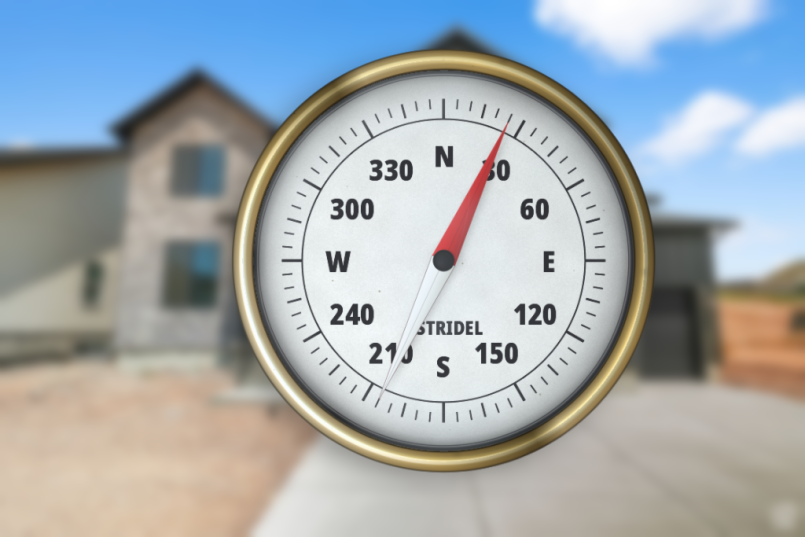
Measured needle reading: 25 °
